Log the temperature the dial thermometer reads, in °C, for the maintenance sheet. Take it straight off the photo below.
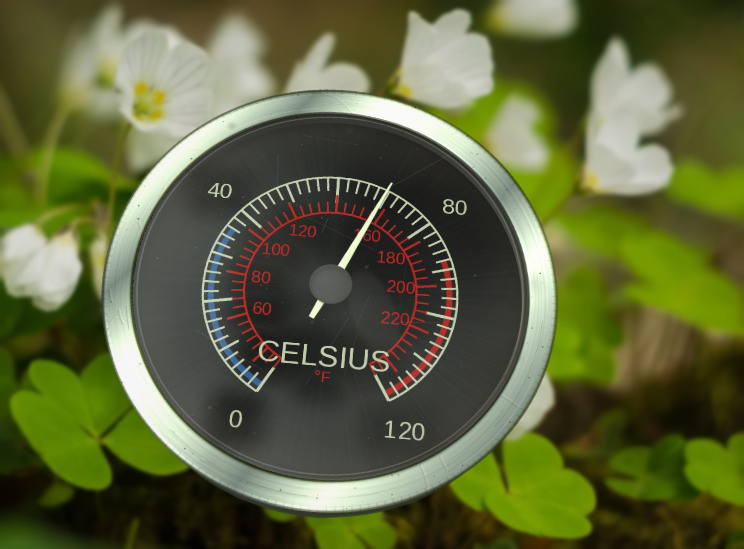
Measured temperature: 70 °C
